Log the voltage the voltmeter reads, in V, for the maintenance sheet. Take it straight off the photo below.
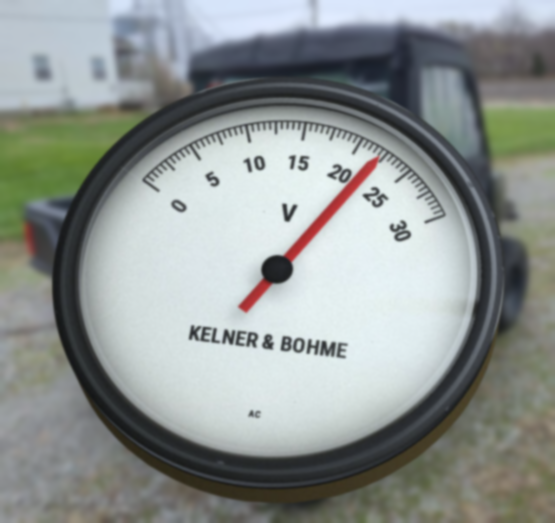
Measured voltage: 22.5 V
